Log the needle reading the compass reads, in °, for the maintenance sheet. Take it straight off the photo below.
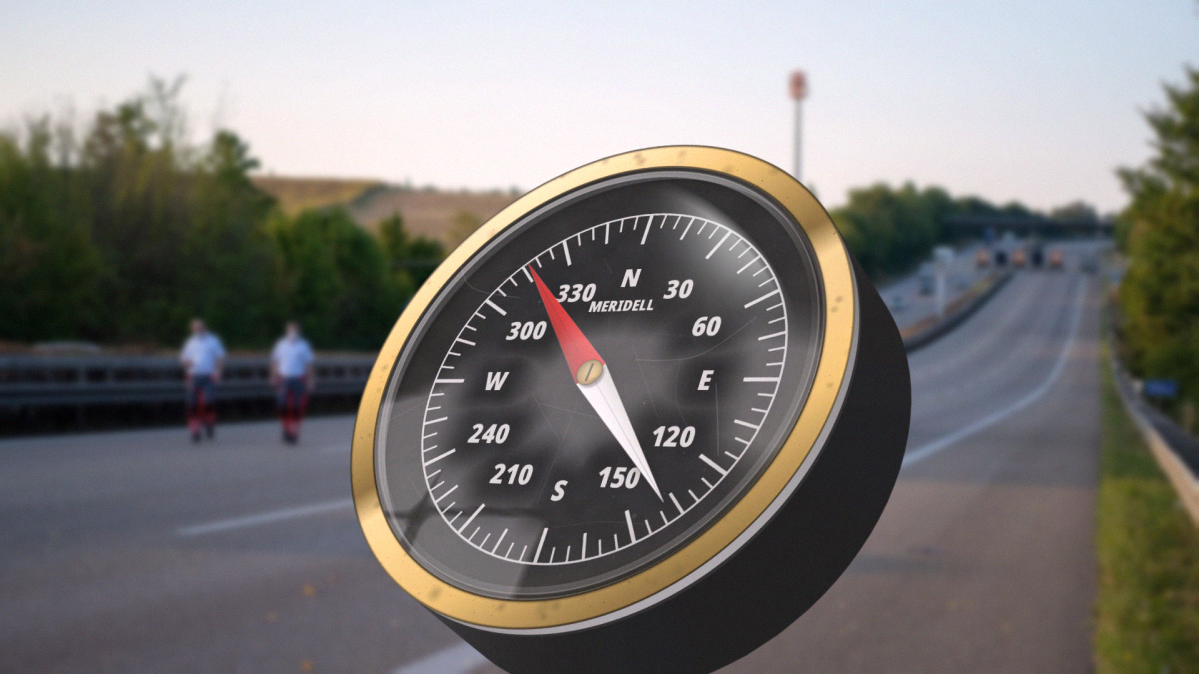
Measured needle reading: 317.5 °
